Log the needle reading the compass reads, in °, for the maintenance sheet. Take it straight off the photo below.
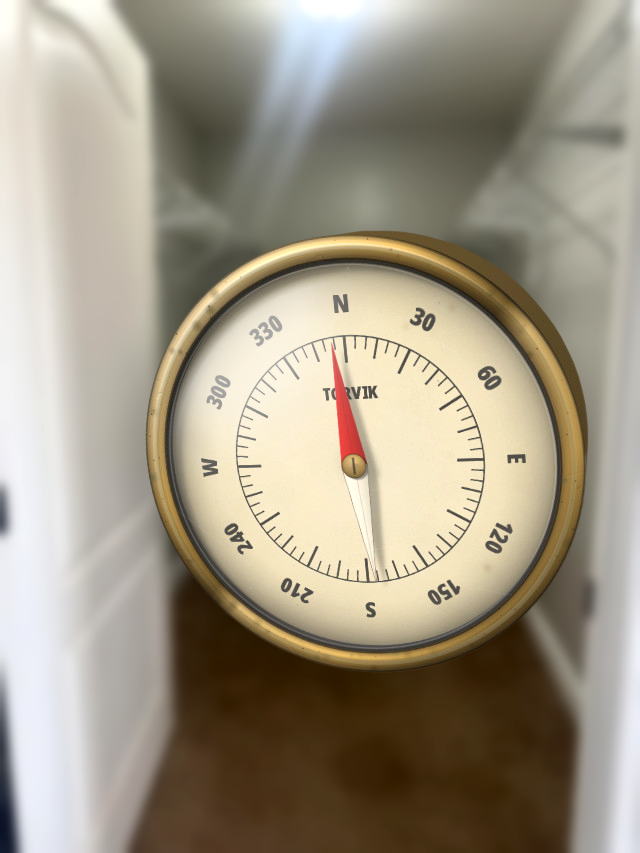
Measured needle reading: 355 °
